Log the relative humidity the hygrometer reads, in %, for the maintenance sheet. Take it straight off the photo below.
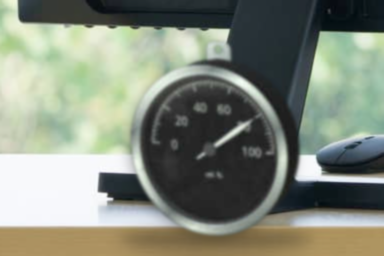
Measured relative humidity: 80 %
